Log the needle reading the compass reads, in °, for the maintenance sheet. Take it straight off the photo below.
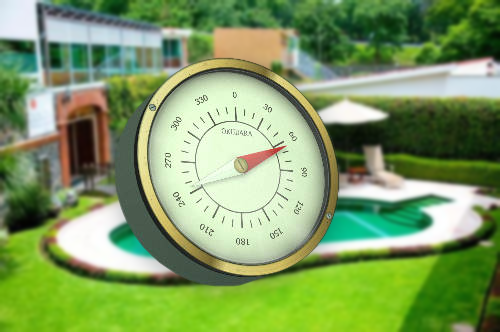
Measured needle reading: 65 °
